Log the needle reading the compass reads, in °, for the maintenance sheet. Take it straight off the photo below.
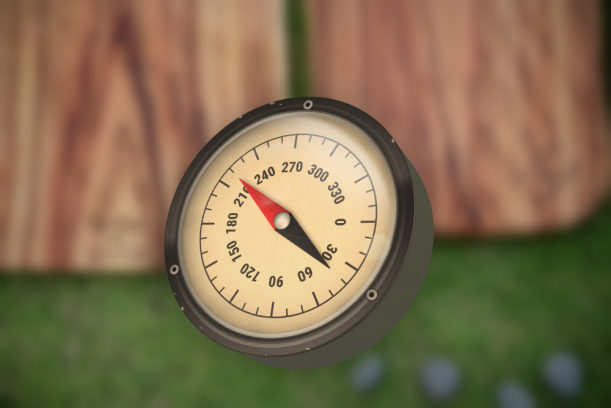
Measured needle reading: 220 °
